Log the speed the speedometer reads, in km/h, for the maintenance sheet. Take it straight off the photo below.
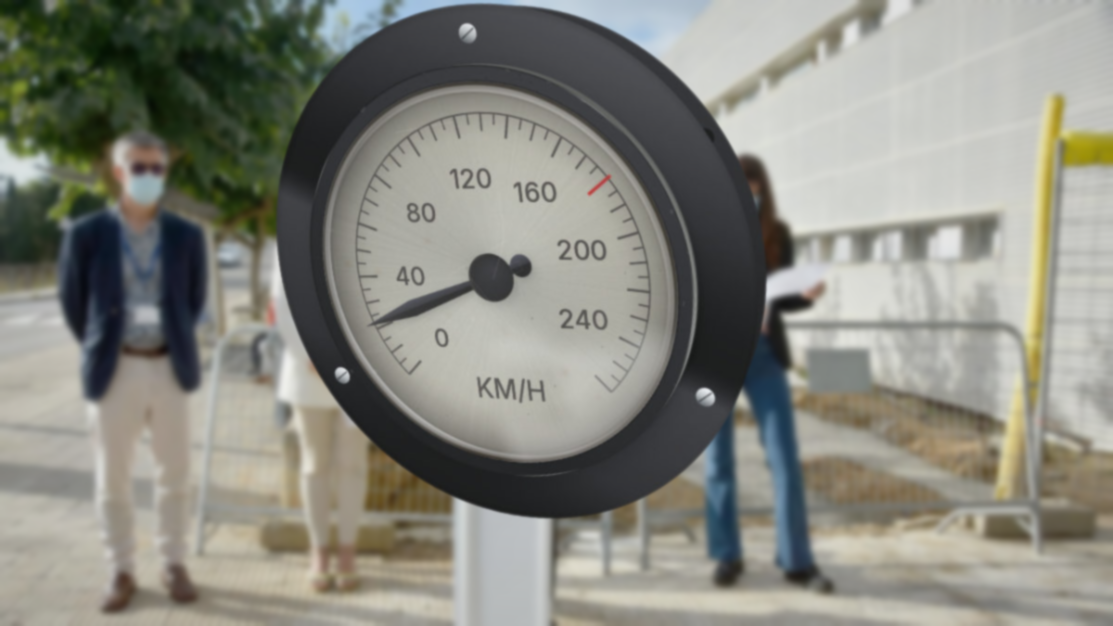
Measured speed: 22.5 km/h
